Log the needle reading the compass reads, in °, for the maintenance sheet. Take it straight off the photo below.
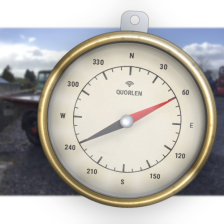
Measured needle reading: 60 °
